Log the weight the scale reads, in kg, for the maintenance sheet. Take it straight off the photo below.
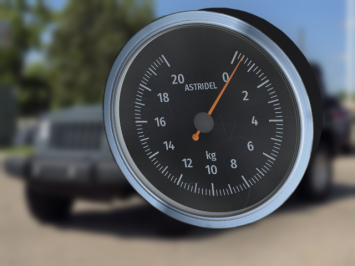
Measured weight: 0.4 kg
